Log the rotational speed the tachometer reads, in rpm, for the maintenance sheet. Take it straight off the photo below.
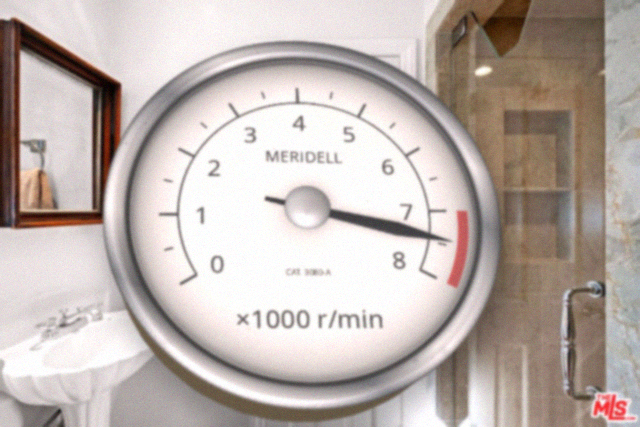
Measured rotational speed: 7500 rpm
